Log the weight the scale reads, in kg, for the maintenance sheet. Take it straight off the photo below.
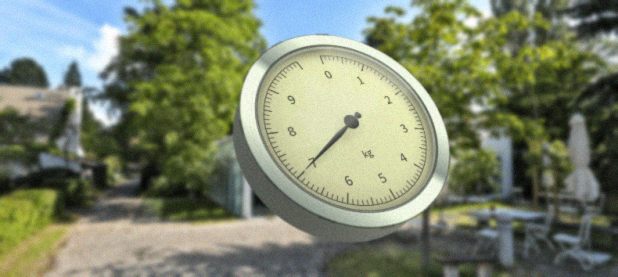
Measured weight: 7 kg
